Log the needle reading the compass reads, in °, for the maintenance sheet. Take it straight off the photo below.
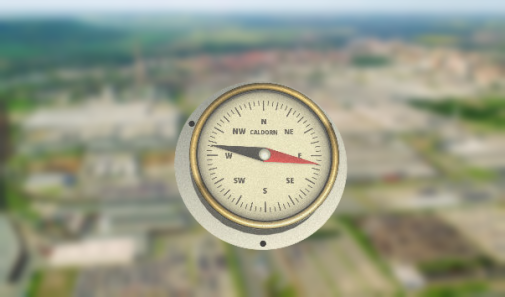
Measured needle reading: 100 °
